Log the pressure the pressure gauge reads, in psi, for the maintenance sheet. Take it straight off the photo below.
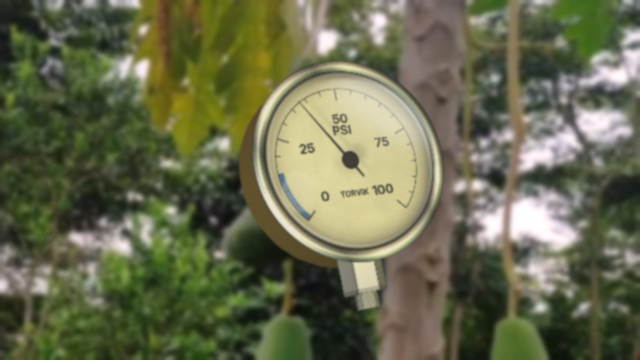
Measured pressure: 37.5 psi
